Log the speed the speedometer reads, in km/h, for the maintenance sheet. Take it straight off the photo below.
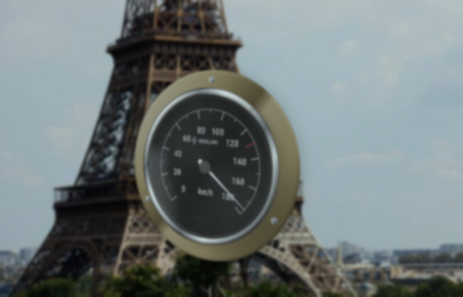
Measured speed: 175 km/h
